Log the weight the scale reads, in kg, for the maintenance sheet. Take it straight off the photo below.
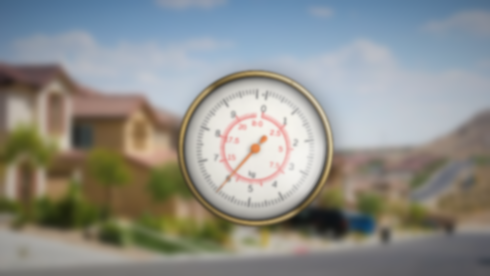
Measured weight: 6 kg
